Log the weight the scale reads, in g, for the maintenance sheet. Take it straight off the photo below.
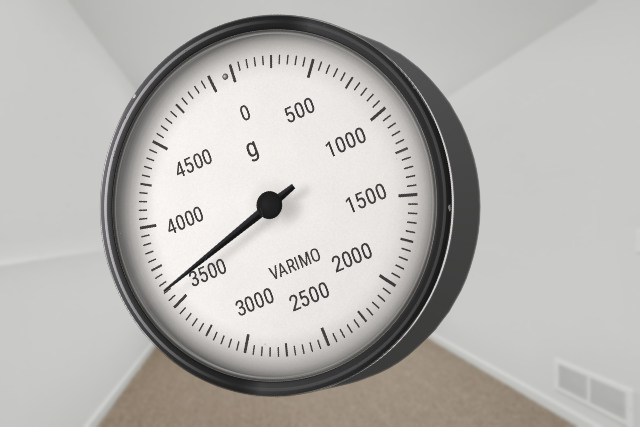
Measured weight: 3600 g
